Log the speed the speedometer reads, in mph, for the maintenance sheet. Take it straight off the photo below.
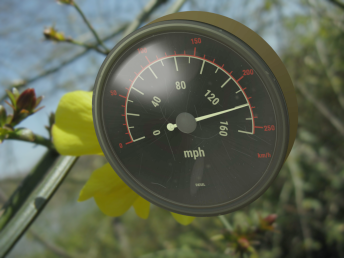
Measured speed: 140 mph
